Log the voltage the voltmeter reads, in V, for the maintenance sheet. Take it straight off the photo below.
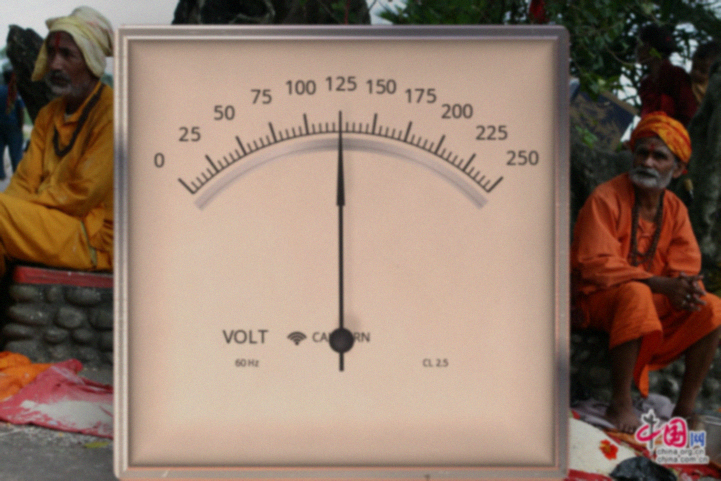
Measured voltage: 125 V
